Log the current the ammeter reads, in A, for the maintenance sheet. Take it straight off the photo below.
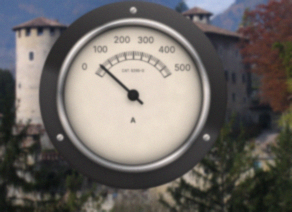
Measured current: 50 A
